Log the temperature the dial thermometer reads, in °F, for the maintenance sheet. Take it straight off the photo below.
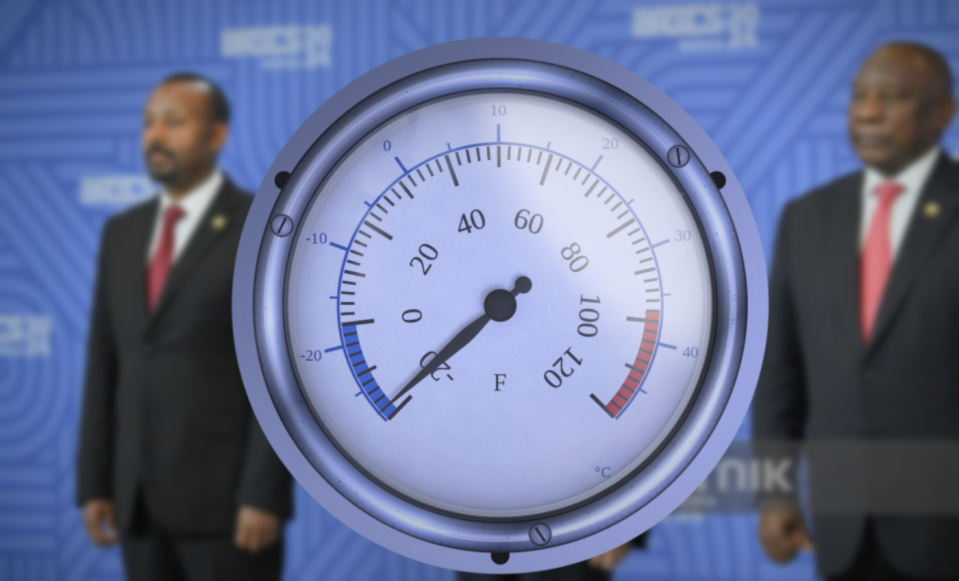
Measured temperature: -18 °F
